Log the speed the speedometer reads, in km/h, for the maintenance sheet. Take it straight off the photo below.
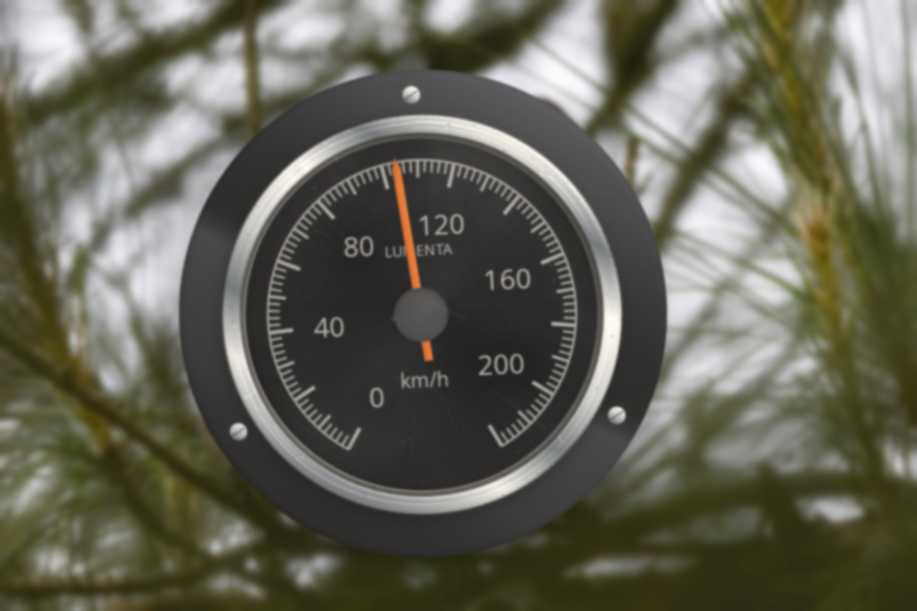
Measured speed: 104 km/h
